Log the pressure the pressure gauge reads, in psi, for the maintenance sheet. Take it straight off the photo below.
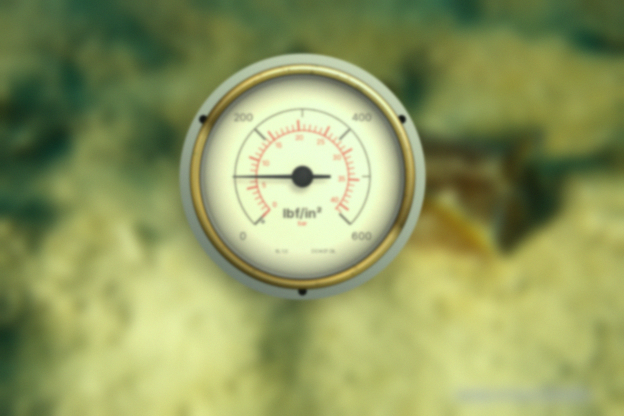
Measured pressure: 100 psi
